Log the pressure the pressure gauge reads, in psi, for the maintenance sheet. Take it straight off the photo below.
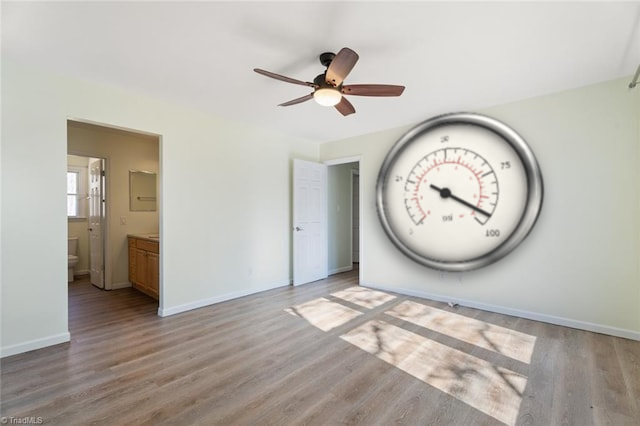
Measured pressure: 95 psi
